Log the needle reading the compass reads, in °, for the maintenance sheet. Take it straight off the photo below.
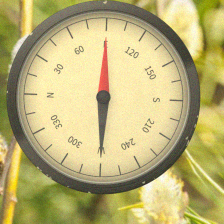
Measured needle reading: 90 °
